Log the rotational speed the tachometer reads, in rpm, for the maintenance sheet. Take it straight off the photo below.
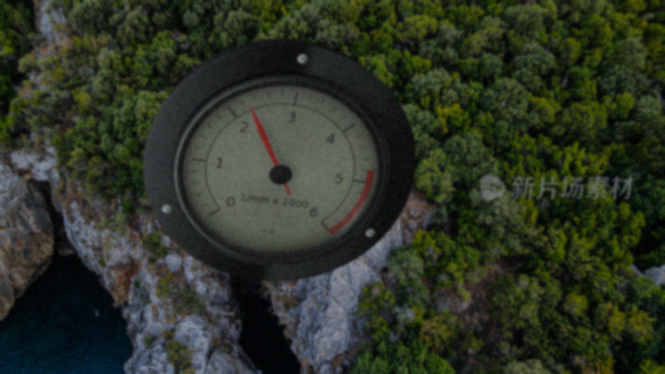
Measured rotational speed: 2300 rpm
